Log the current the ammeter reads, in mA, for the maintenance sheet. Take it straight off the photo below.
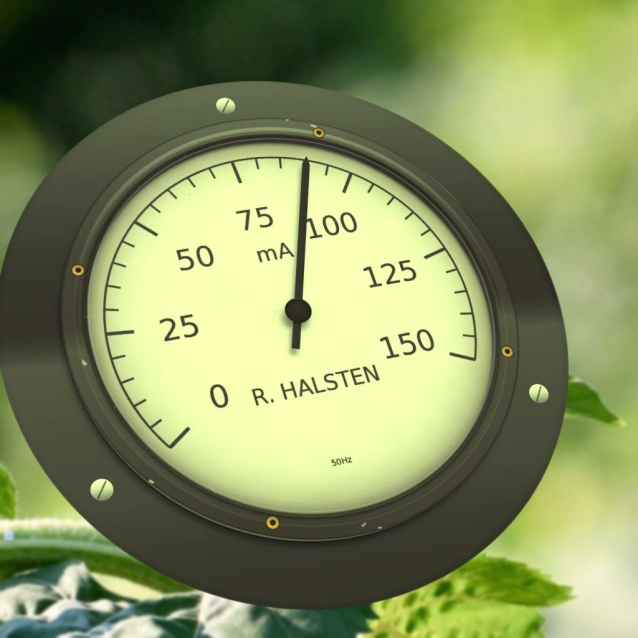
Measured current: 90 mA
